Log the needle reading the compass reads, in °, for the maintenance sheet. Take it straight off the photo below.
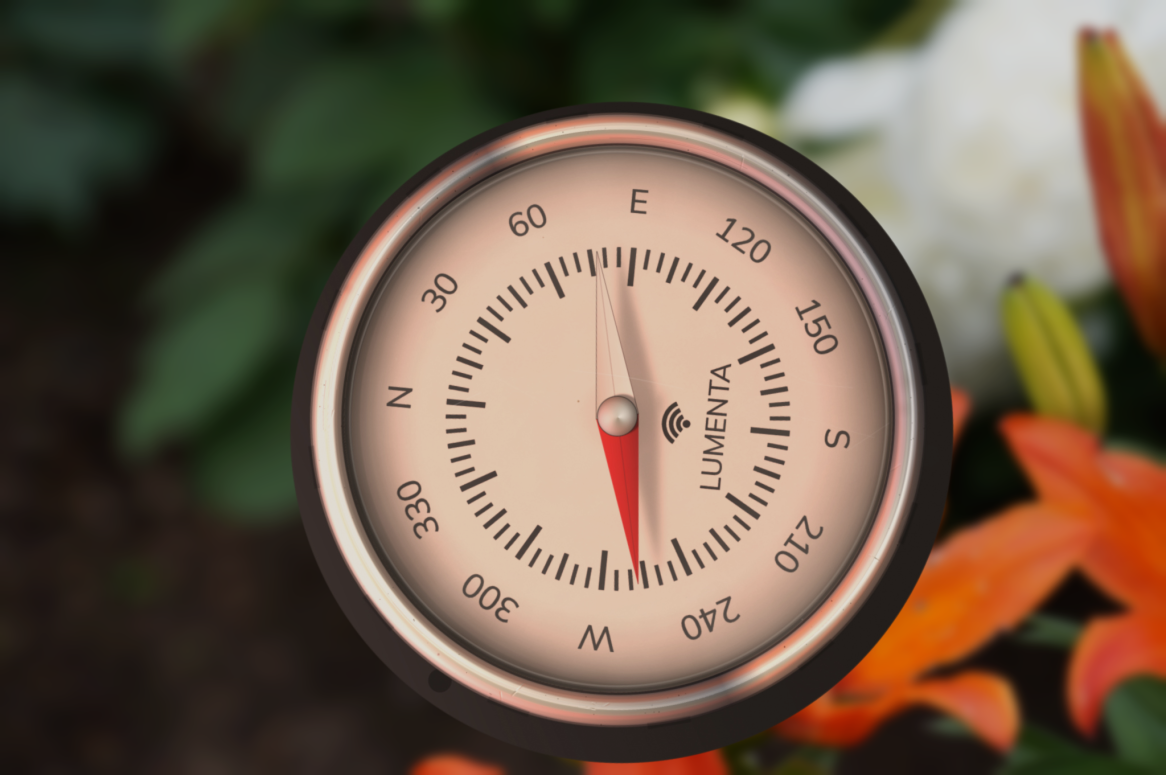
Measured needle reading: 257.5 °
